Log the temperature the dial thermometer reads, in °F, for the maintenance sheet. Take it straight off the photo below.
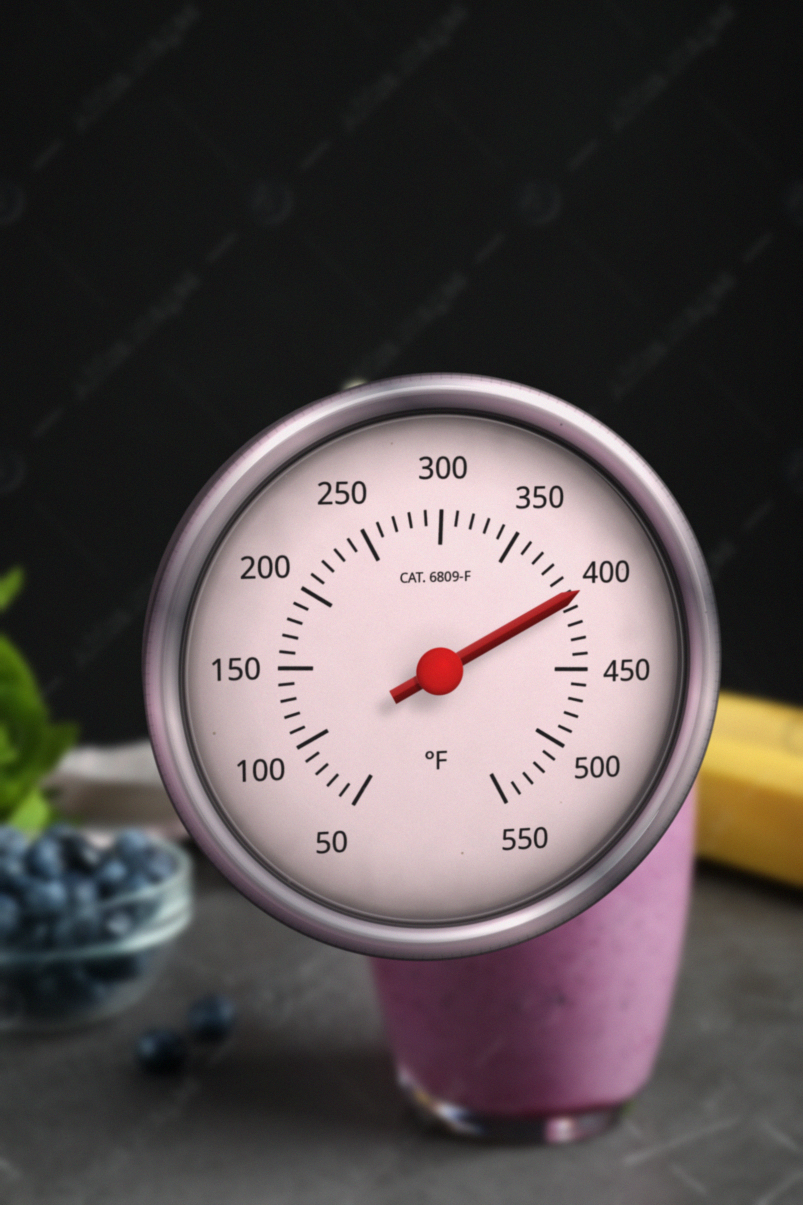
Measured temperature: 400 °F
